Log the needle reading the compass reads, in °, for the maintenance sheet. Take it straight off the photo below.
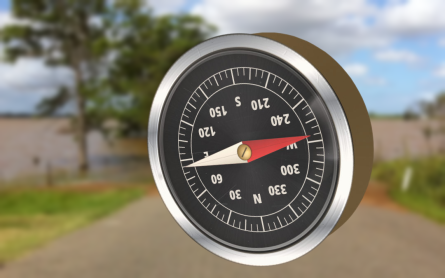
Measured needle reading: 265 °
